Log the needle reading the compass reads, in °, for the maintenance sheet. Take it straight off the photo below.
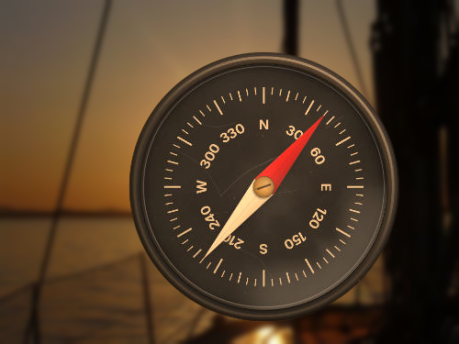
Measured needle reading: 40 °
